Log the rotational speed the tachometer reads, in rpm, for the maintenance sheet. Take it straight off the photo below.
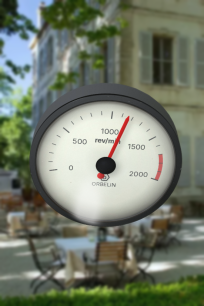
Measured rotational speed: 1150 rpm
